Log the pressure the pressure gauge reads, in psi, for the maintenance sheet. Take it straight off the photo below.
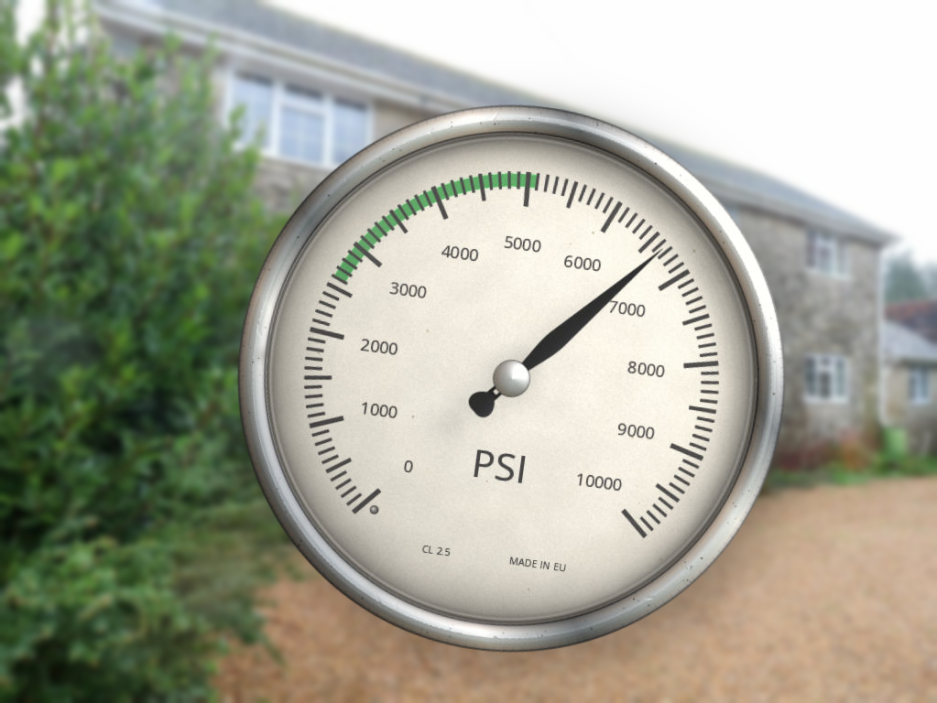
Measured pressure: 6650 psi
